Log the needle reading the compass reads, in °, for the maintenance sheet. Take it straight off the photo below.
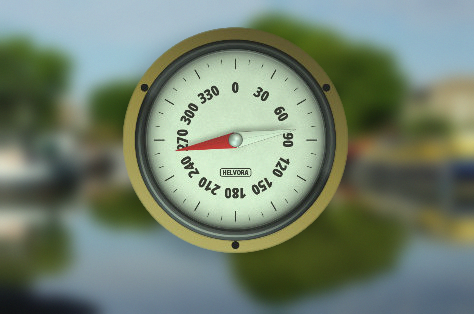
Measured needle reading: 260 °
